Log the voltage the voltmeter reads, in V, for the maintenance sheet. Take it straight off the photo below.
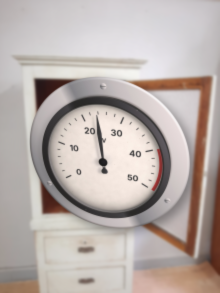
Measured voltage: 24 V
